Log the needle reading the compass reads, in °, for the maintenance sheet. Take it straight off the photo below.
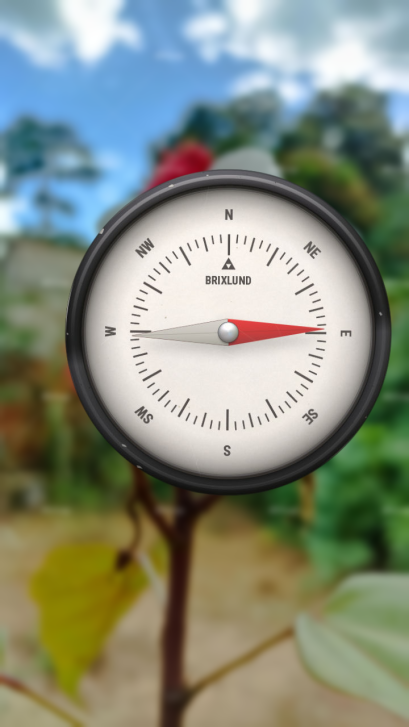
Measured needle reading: 87.5 °
